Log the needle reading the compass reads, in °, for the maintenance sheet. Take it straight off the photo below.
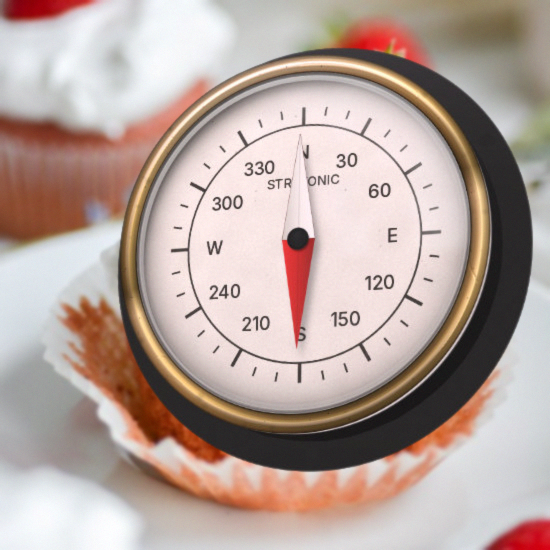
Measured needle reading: 180 °
